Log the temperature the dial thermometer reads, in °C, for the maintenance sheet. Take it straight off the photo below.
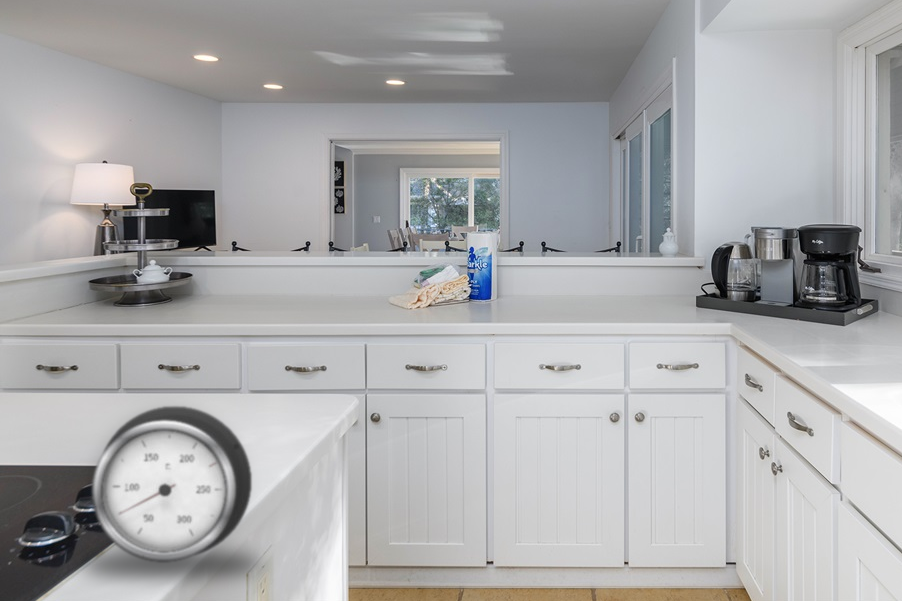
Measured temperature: 75 °C
